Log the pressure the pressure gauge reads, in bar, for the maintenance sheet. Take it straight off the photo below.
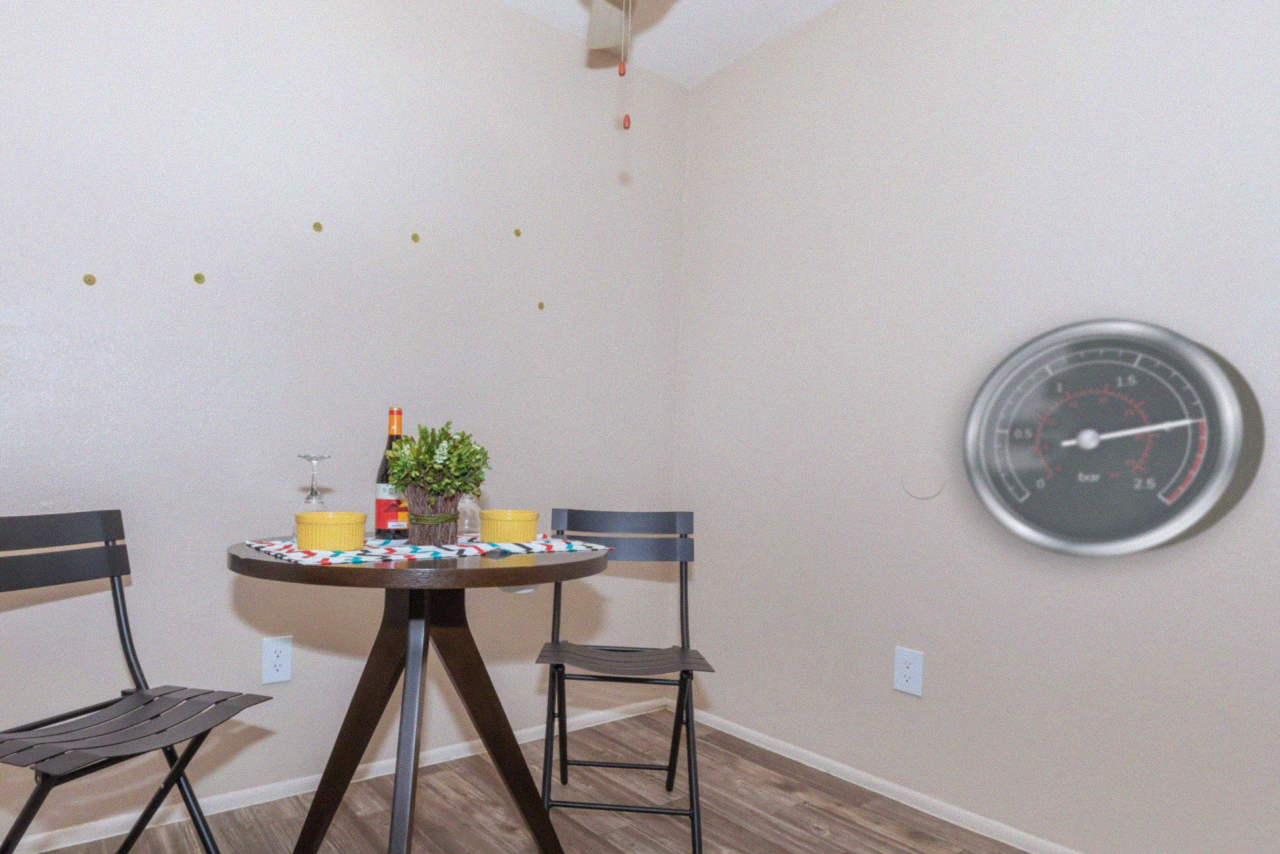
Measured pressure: 2 bar
